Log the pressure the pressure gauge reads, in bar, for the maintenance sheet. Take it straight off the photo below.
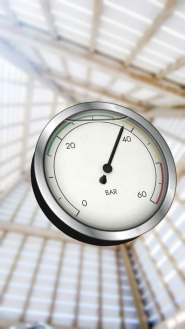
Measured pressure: 37.5 bar
